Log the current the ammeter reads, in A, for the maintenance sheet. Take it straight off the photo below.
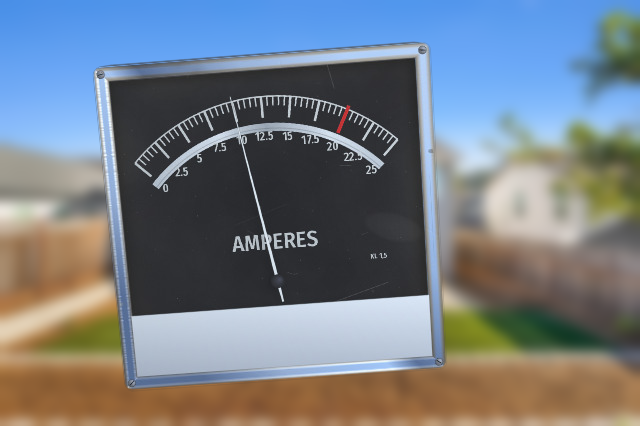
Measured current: 10 A
